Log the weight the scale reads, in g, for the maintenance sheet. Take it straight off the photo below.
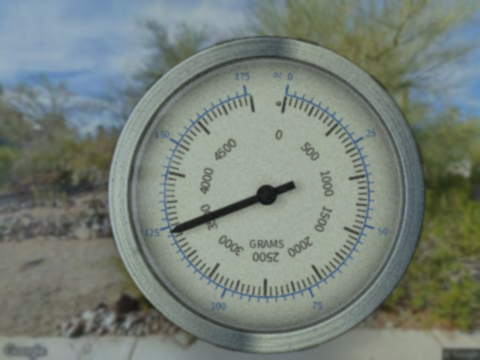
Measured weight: 3500 g
